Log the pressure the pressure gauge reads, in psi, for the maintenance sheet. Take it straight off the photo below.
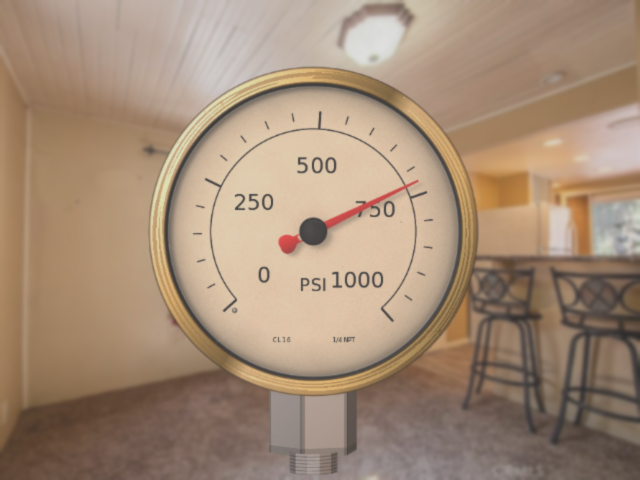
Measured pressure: 725 psi
